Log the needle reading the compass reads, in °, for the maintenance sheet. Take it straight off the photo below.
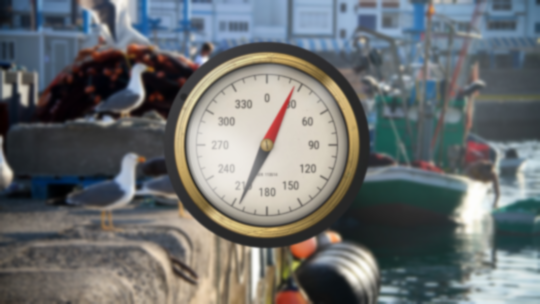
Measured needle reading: 25 °
